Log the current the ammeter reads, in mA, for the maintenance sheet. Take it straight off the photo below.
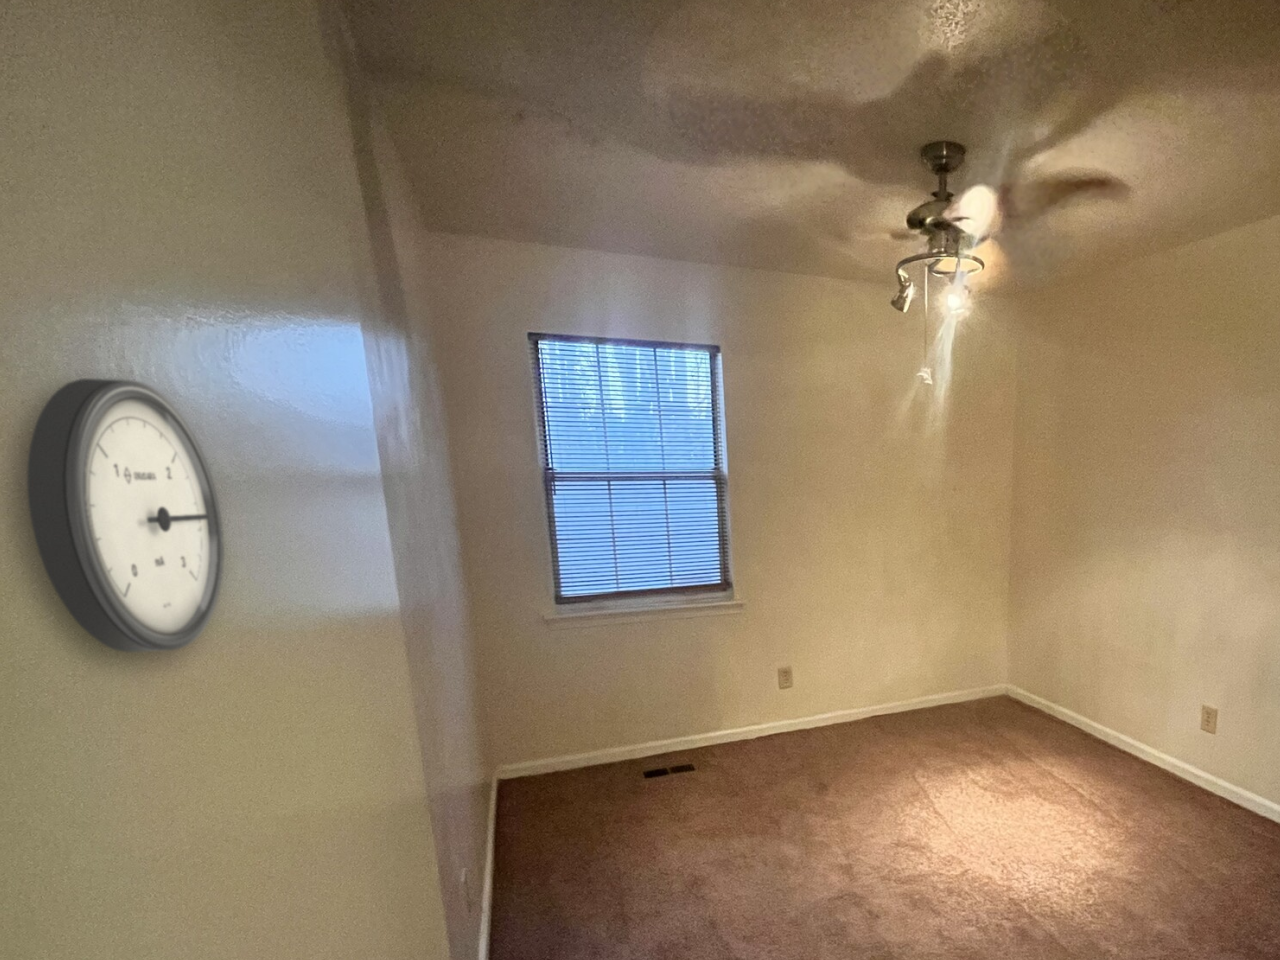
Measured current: 2.5 mA
